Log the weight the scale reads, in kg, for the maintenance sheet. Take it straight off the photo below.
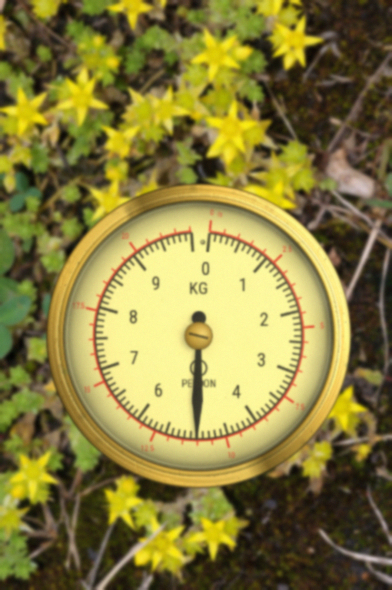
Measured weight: 5 kg
